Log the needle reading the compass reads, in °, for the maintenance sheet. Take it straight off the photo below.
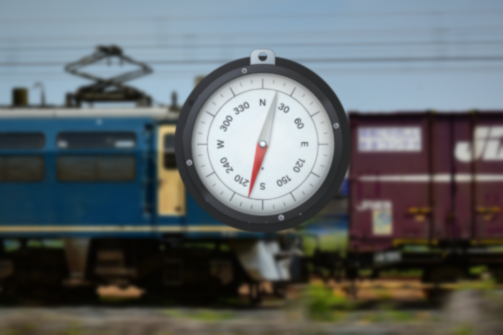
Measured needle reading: 195 °
